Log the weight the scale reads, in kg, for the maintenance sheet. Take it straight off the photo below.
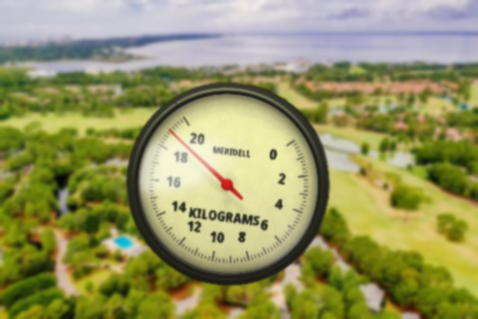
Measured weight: 19 kg
